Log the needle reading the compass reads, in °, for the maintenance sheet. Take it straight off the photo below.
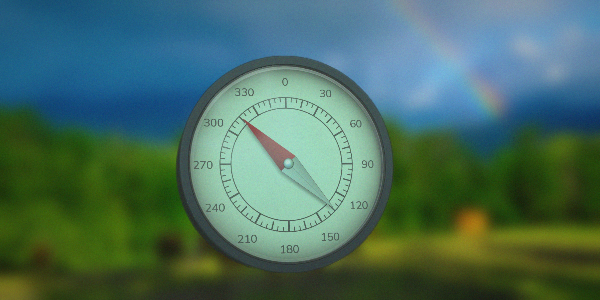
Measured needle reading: 315 °
